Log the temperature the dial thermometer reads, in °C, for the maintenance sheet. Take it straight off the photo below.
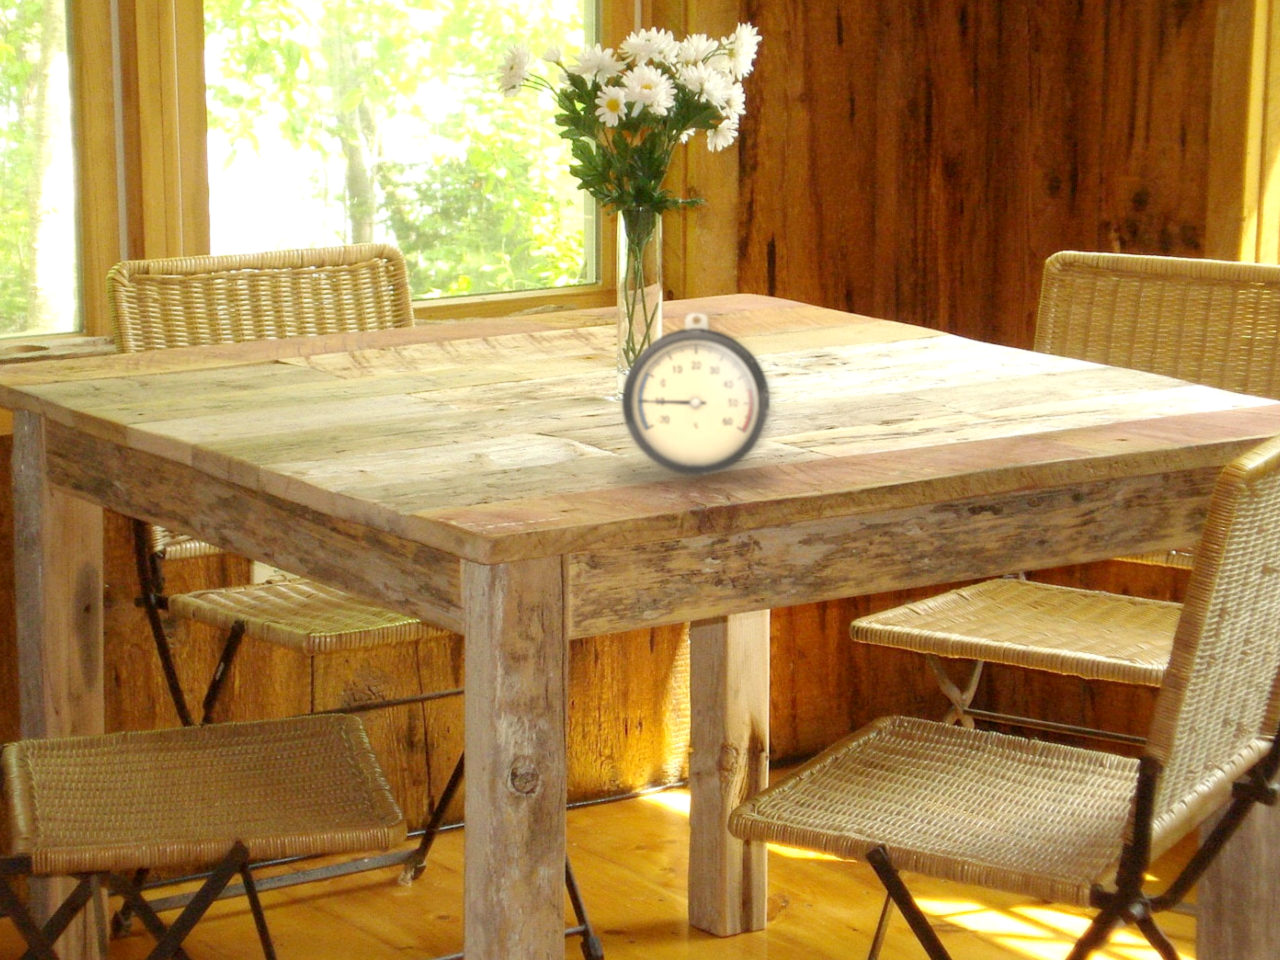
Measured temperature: -10 °C
